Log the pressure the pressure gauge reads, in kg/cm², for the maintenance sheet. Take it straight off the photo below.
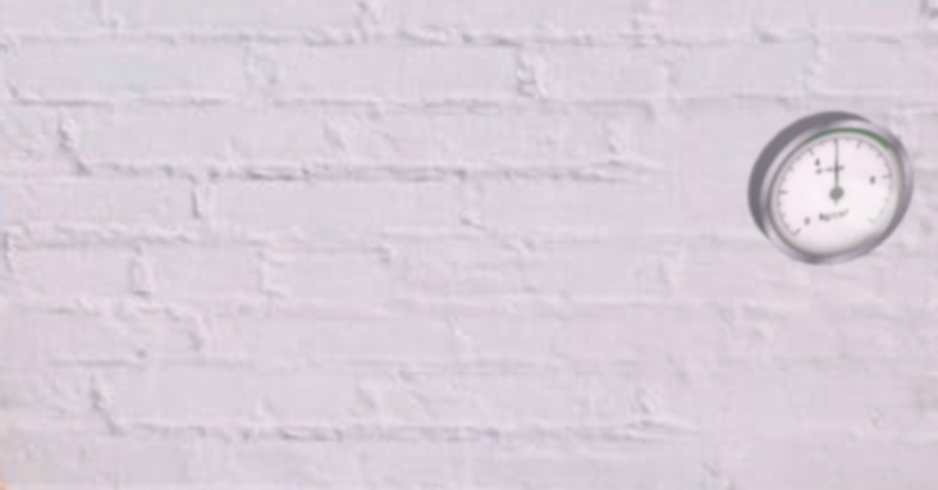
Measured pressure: 5 kg/cm²
